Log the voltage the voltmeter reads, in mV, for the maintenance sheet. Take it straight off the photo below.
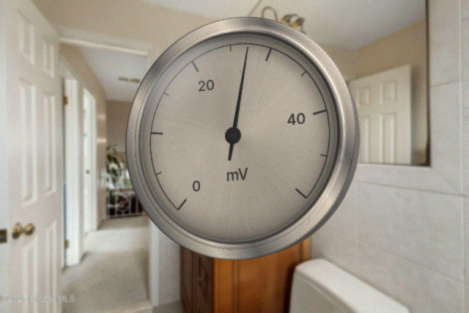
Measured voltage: 27.5 mV
